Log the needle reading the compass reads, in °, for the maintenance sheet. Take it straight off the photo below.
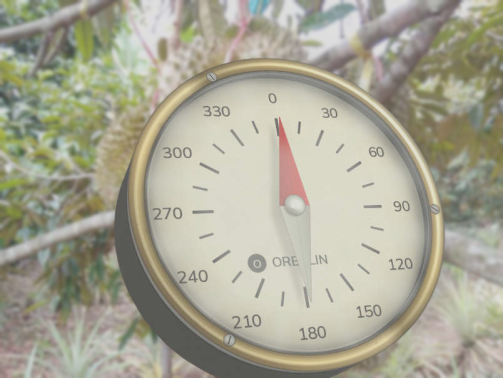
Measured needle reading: 0 °
